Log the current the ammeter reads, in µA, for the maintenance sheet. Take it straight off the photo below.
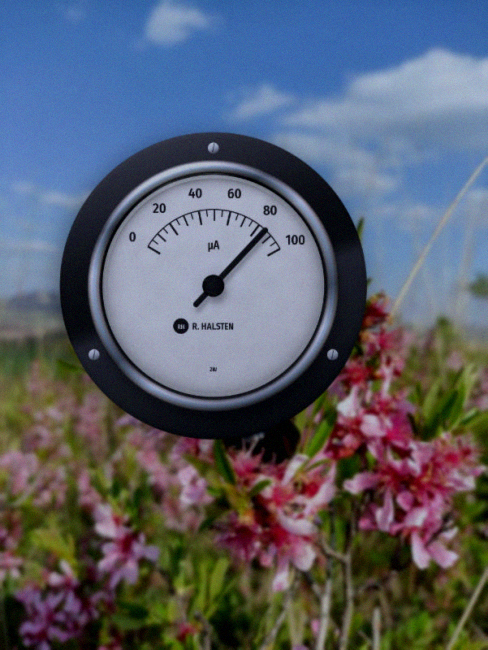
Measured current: 85 µA
